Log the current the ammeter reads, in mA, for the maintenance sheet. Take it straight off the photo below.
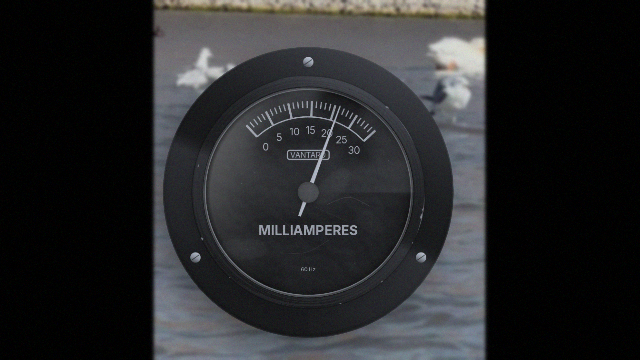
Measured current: 21 mA
